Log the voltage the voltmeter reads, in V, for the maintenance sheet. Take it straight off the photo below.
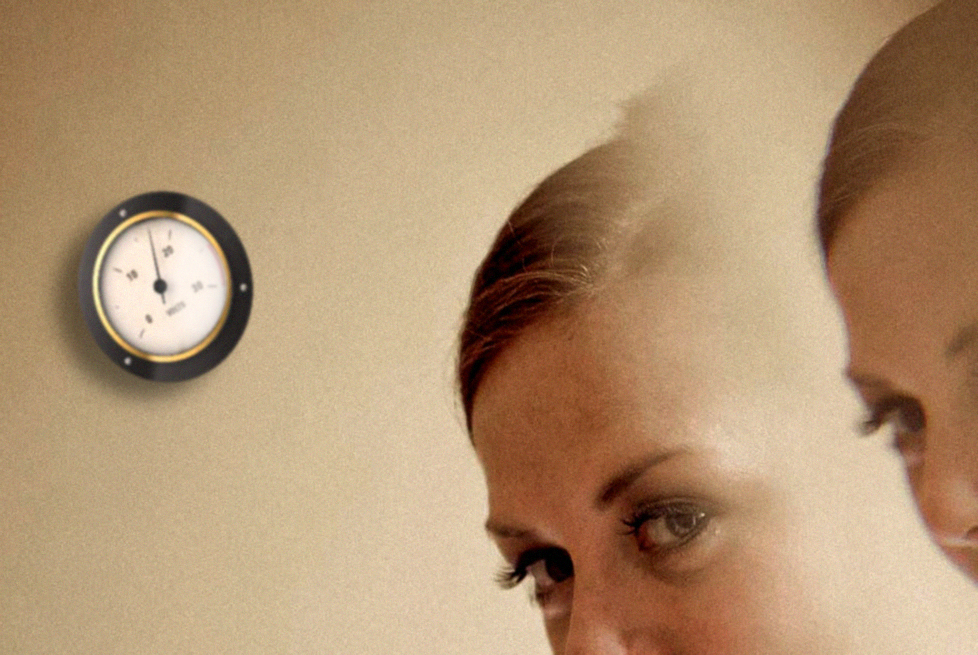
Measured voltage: 17.5 V
